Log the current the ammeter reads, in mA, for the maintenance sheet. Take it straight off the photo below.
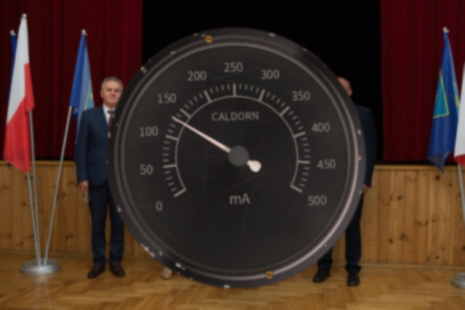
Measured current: 130 mA
